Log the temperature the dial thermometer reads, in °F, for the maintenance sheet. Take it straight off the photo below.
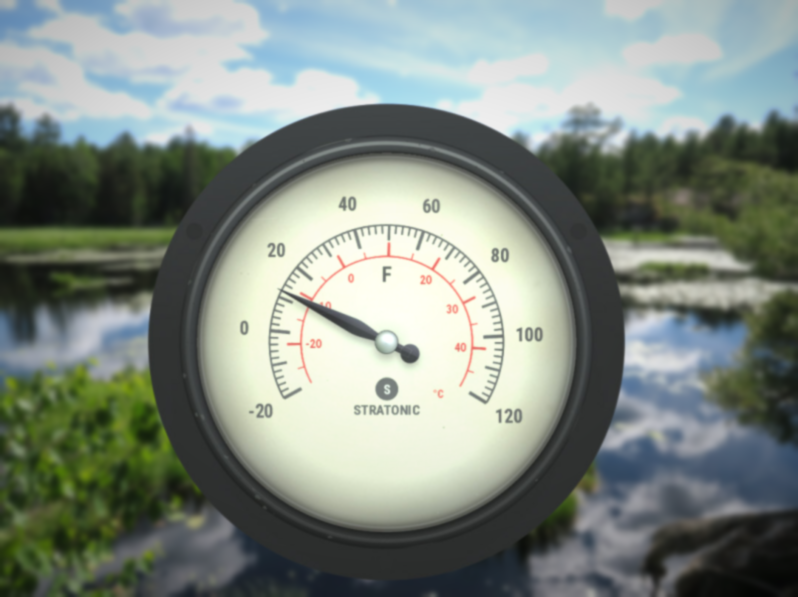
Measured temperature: 12 °F
